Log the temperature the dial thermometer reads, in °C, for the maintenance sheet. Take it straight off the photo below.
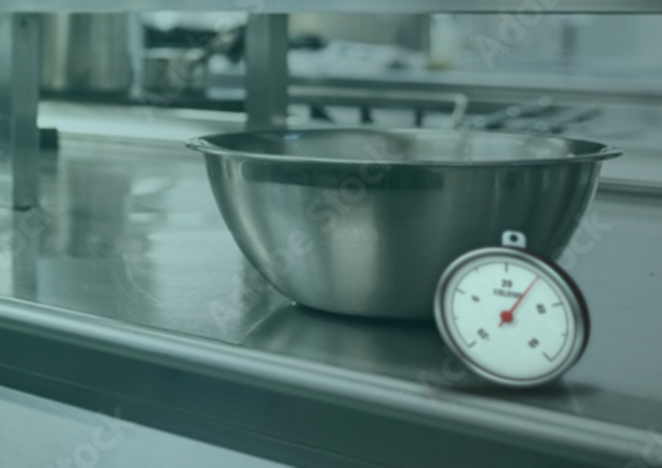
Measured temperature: 30 °C
